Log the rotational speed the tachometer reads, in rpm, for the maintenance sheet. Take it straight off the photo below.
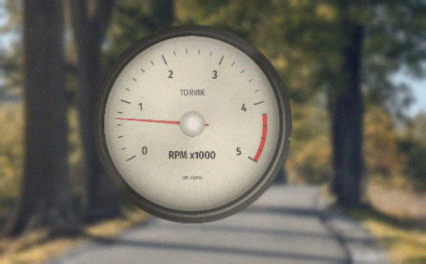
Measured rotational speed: 700 rpm
